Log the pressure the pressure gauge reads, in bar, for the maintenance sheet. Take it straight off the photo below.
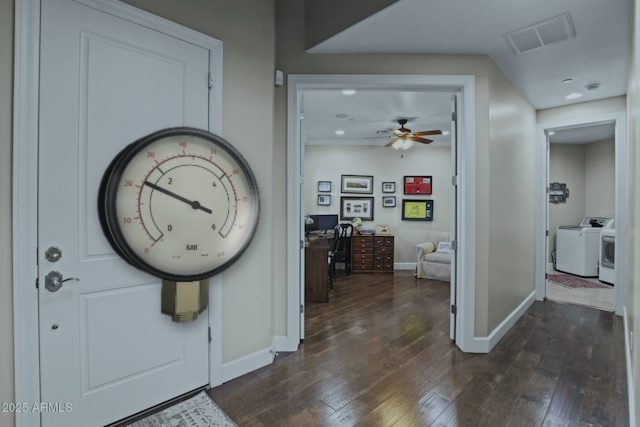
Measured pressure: 1.5 bar
